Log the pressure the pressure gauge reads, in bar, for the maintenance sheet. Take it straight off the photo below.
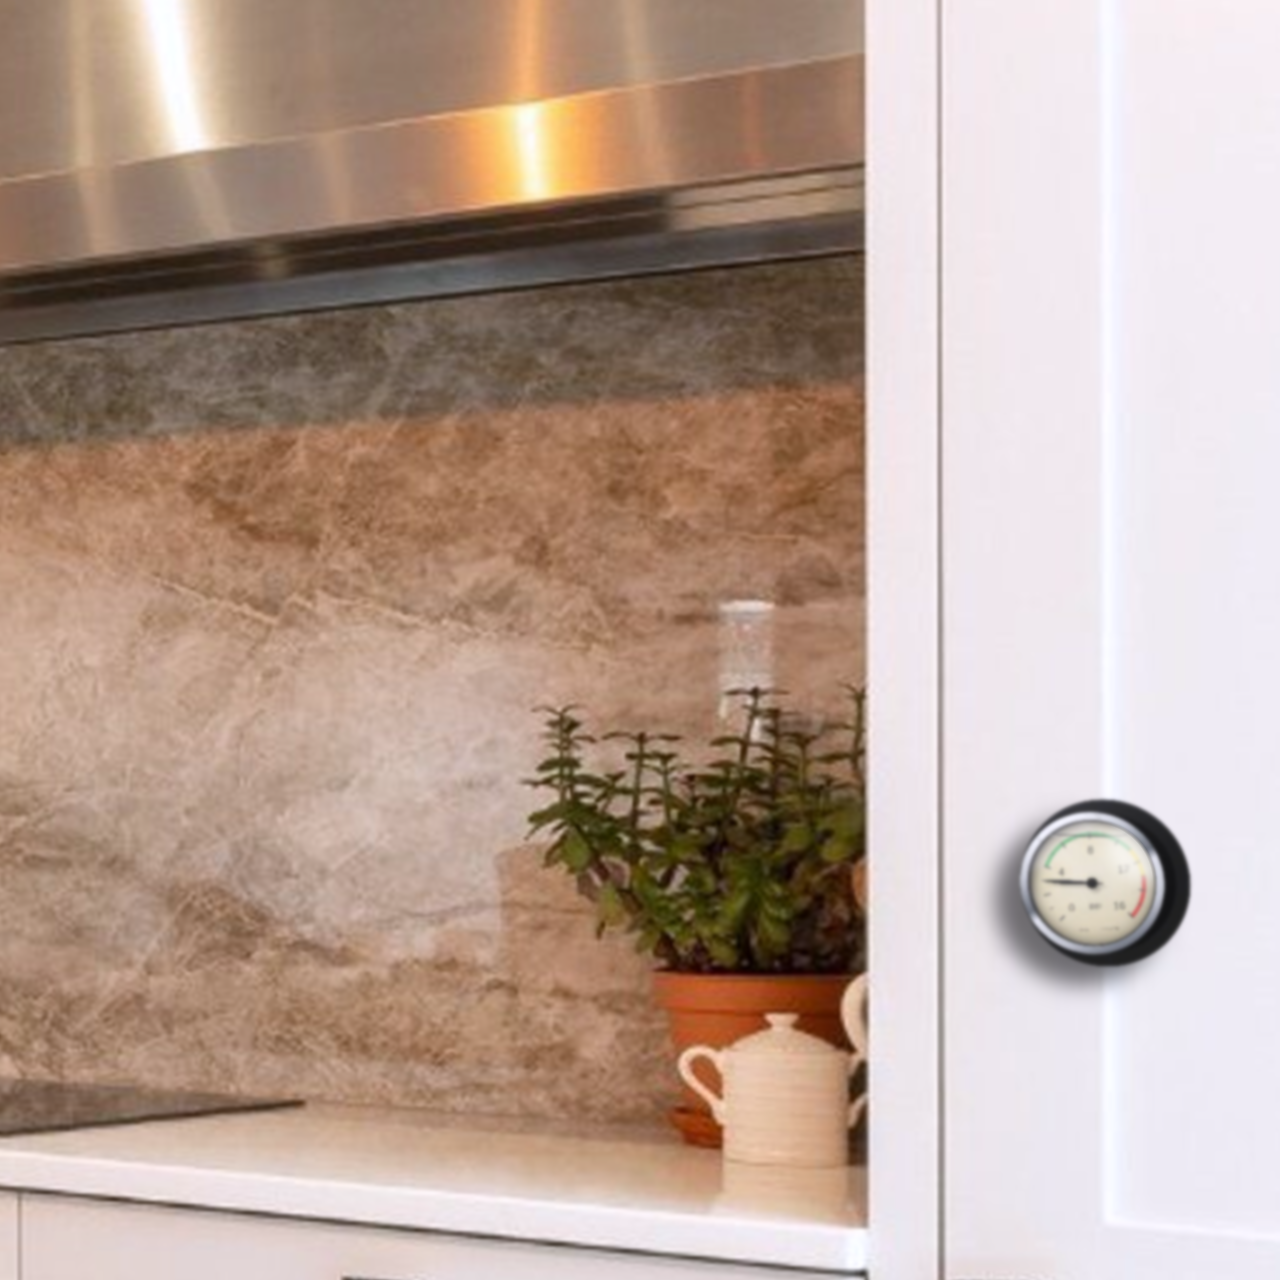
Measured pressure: 3 bar
